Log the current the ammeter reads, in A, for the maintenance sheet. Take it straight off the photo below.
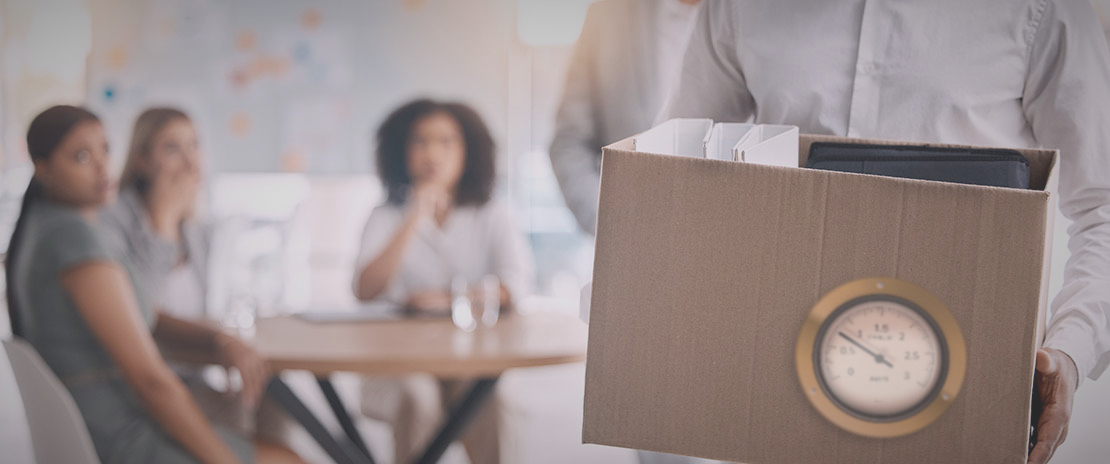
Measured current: 0.75 A
